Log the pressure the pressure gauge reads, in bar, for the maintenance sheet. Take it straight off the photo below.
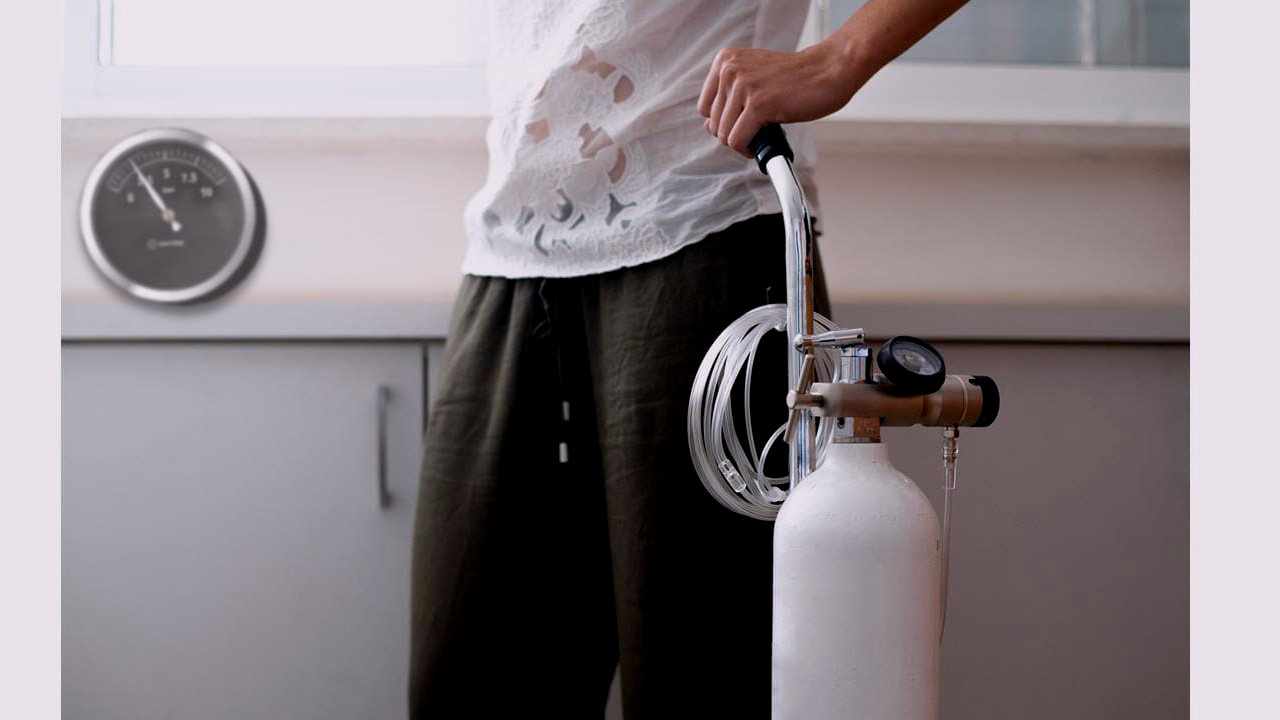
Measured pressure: 2.5 bar
